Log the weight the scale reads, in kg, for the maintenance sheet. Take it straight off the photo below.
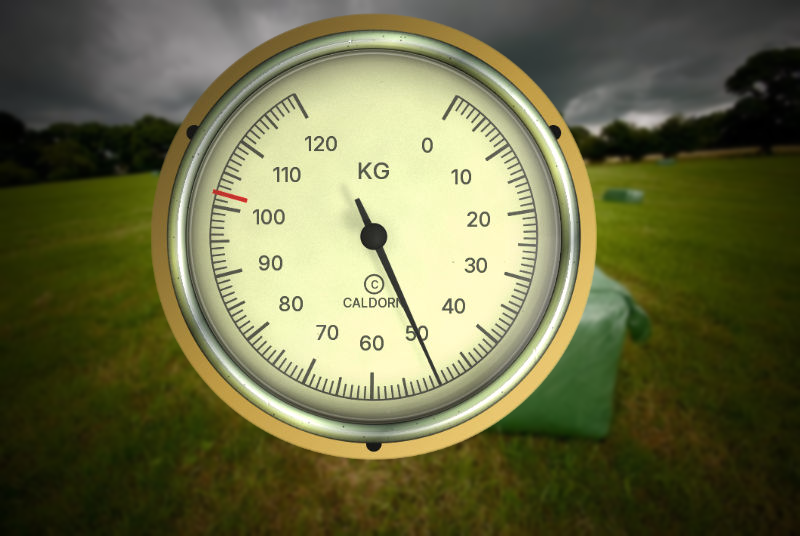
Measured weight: 50 kg
